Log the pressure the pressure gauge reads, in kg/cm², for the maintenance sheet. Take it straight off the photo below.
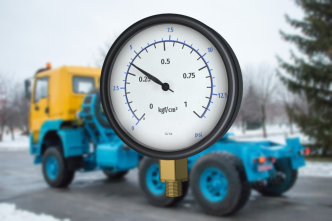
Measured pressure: 0.3 kg/cm²
